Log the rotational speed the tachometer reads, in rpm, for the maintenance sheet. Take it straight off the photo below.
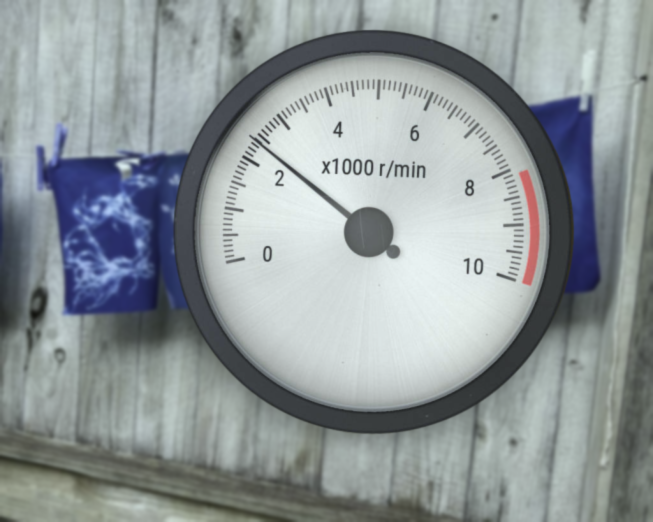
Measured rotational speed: 2400 rpm
